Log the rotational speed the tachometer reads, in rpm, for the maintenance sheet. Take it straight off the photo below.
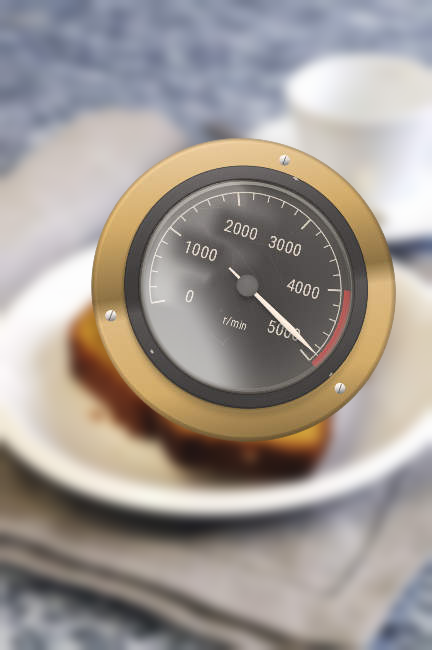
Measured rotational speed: 4900 rpm
